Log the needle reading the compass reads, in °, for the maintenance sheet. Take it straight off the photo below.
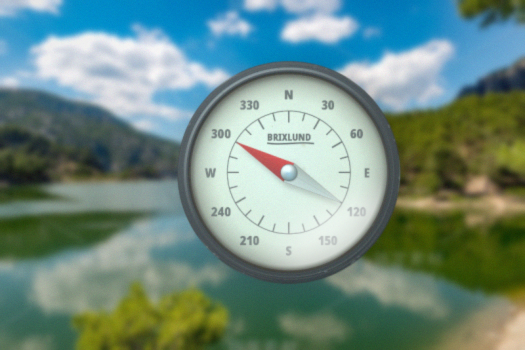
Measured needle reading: 300 °
